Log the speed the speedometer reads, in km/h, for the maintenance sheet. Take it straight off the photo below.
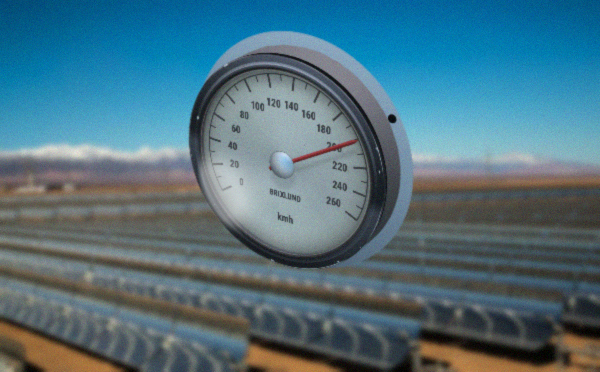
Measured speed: 200 km/h
